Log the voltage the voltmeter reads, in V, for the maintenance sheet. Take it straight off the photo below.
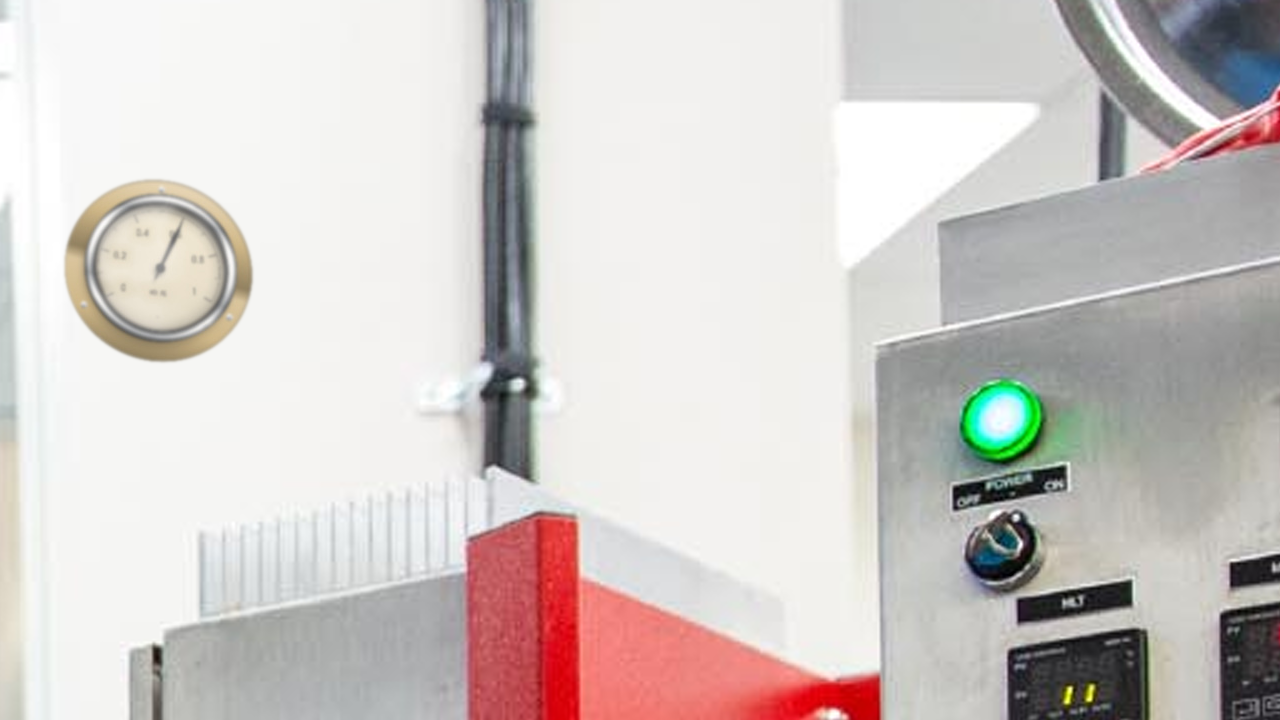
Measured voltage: 0.6 V
